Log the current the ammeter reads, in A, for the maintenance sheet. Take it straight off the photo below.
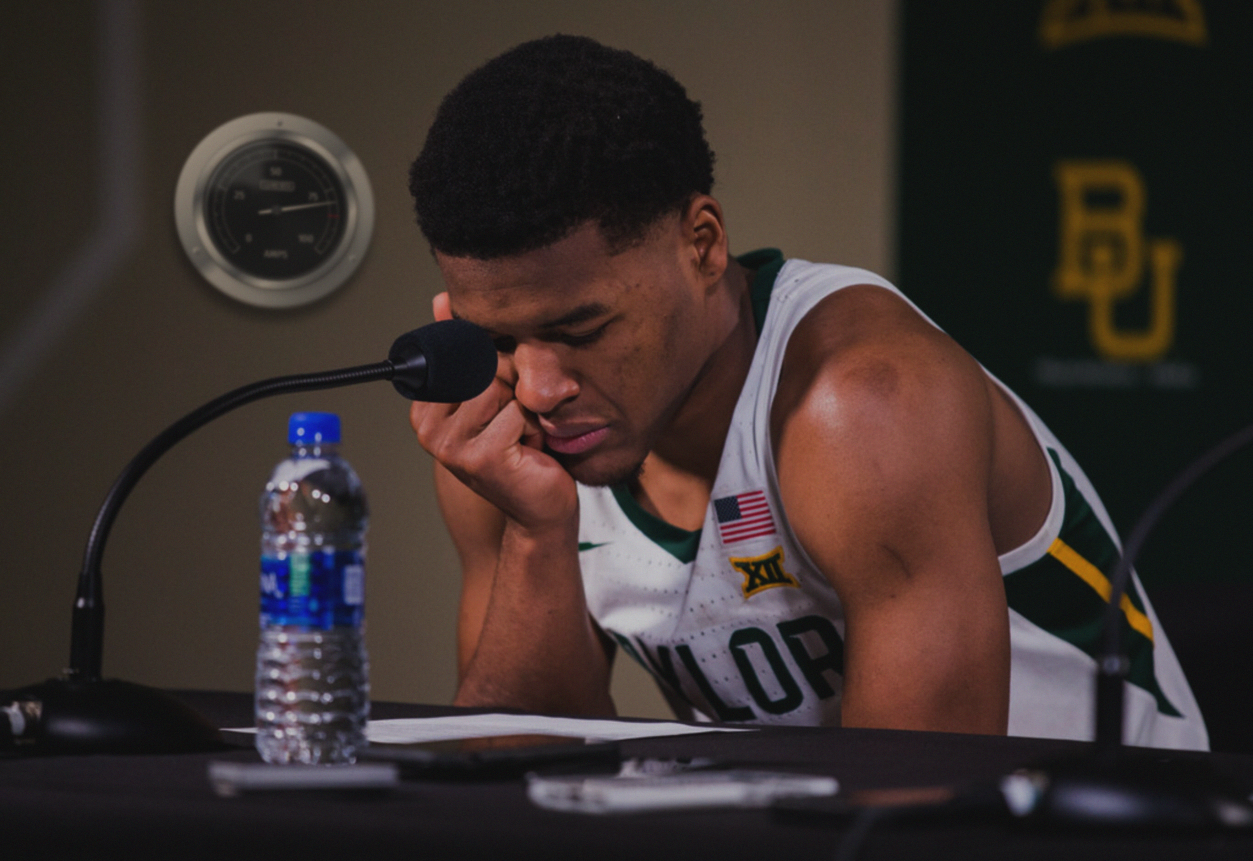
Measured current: 80 A
